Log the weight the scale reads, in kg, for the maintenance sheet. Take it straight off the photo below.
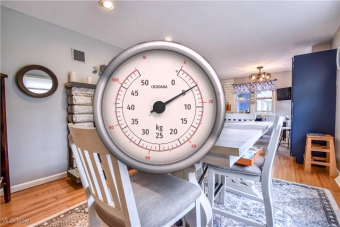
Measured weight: 5 kg
